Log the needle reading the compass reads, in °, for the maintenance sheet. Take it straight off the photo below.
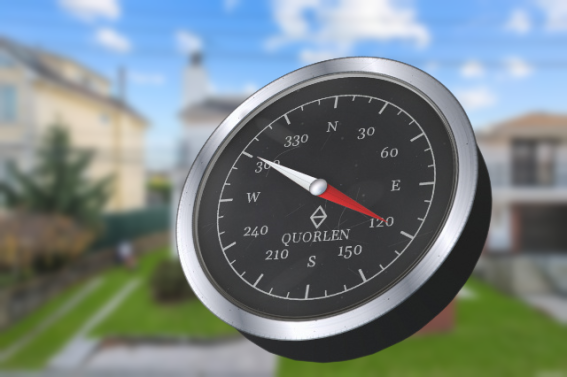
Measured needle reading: 120 °
